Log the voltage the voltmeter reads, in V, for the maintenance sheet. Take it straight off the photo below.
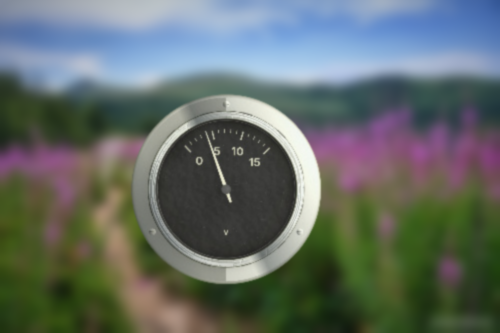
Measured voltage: 4 V
